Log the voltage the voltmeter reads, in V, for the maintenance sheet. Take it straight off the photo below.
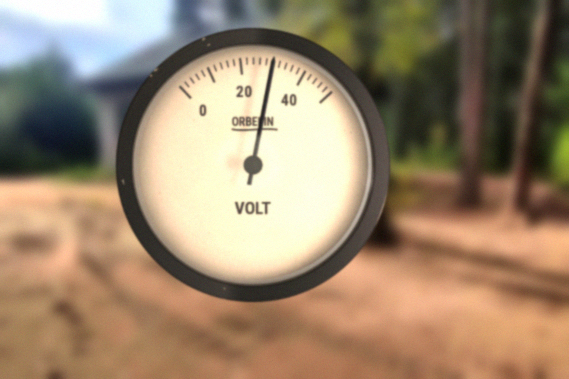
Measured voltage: 30 V
